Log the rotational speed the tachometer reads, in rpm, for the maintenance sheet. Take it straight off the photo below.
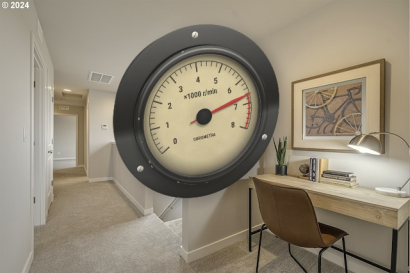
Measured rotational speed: 6600 rpm
